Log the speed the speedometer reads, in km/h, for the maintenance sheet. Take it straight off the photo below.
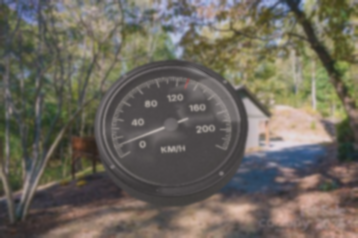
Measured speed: 10 km/h
